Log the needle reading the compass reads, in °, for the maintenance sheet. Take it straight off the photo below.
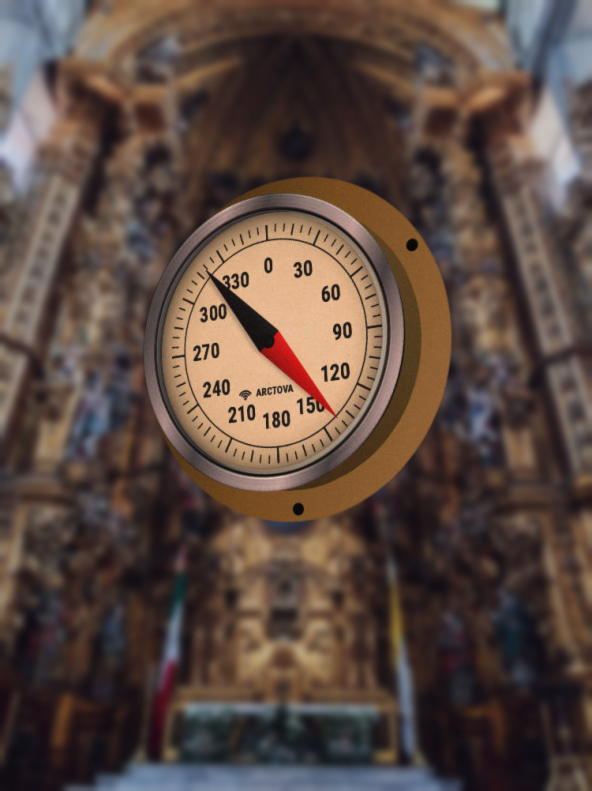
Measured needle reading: 140 °
